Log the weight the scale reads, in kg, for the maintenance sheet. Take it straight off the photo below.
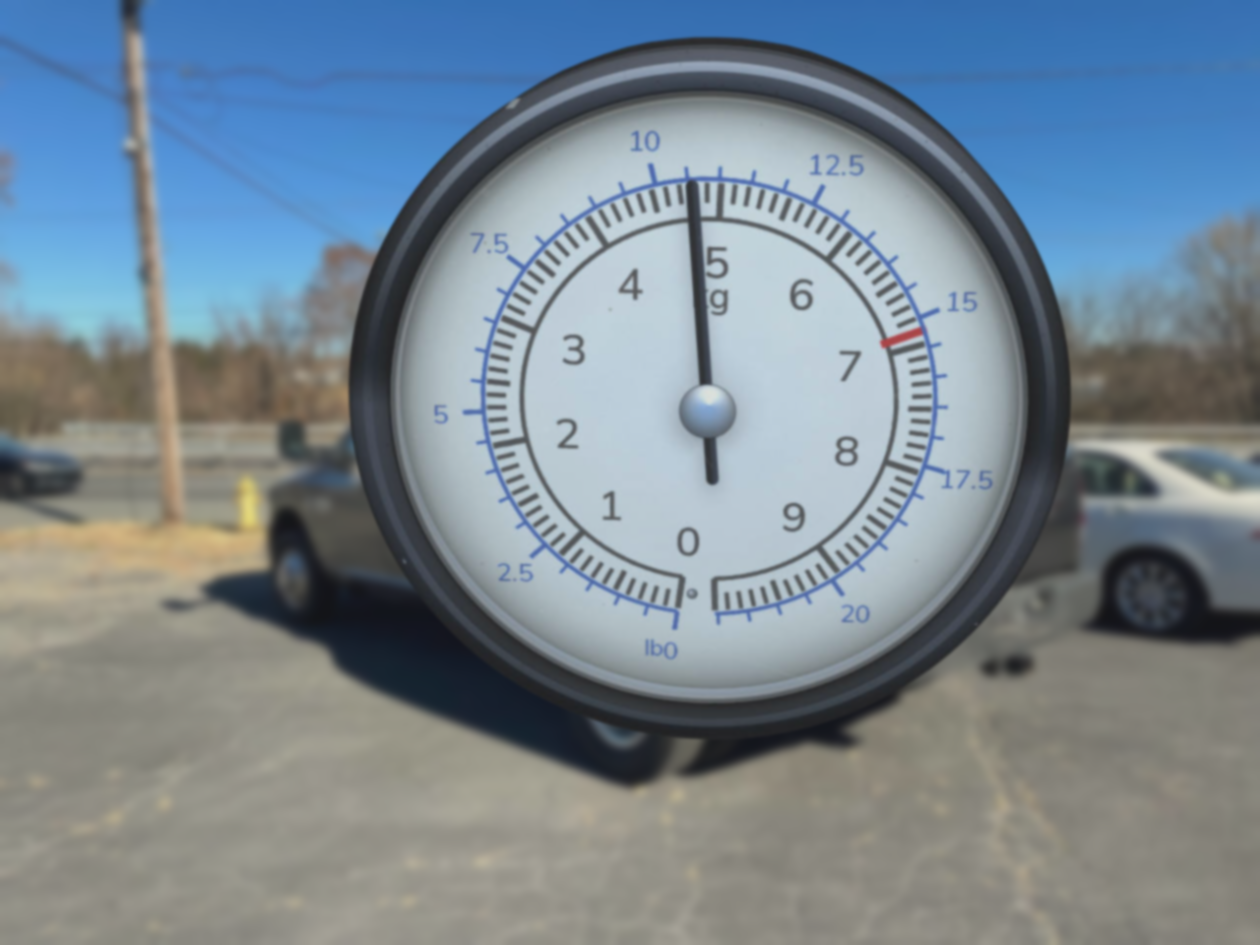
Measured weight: 4.8 kg
